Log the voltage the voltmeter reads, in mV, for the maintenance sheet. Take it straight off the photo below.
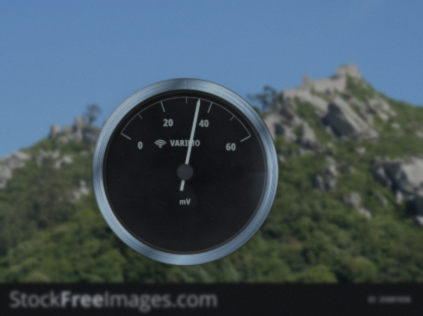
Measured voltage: 35 mV
